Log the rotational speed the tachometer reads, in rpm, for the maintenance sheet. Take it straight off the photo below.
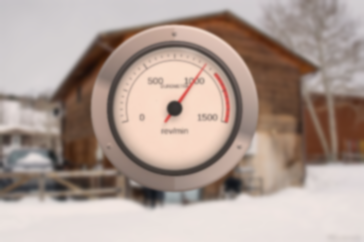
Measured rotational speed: 1000 rpm
